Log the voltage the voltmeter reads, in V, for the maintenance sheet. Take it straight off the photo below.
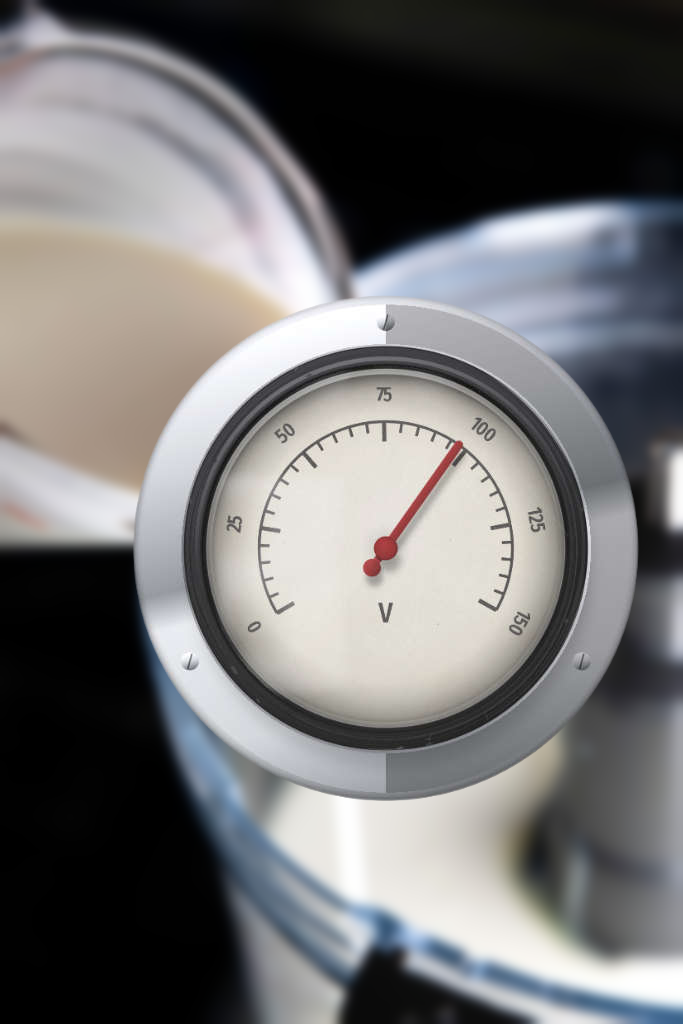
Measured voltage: 97.5 V
